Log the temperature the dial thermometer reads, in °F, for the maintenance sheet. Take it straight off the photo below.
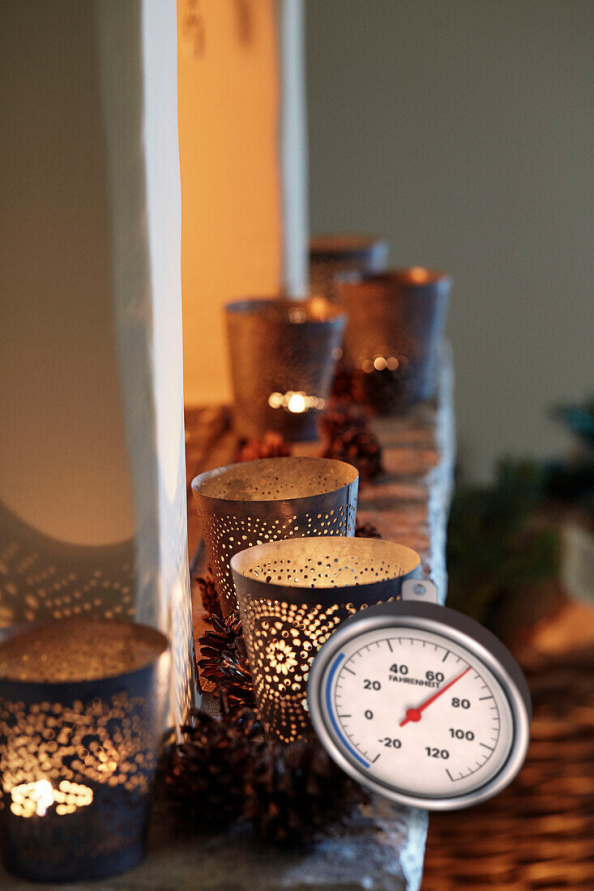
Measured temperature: 68 °F
